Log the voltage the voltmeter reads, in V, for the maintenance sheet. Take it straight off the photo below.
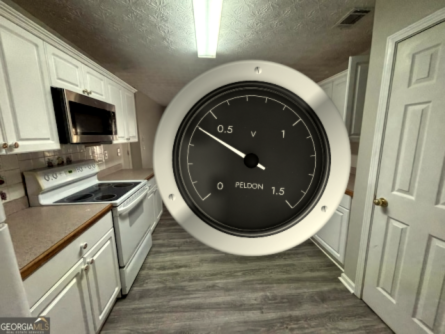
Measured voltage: 0.4 V
